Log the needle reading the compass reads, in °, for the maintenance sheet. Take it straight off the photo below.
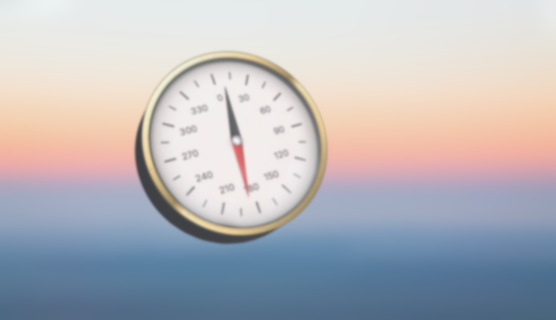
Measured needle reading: 187.5 °
